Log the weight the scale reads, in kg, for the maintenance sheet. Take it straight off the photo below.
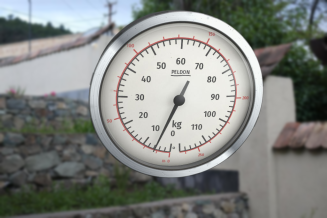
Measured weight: 6 kg
